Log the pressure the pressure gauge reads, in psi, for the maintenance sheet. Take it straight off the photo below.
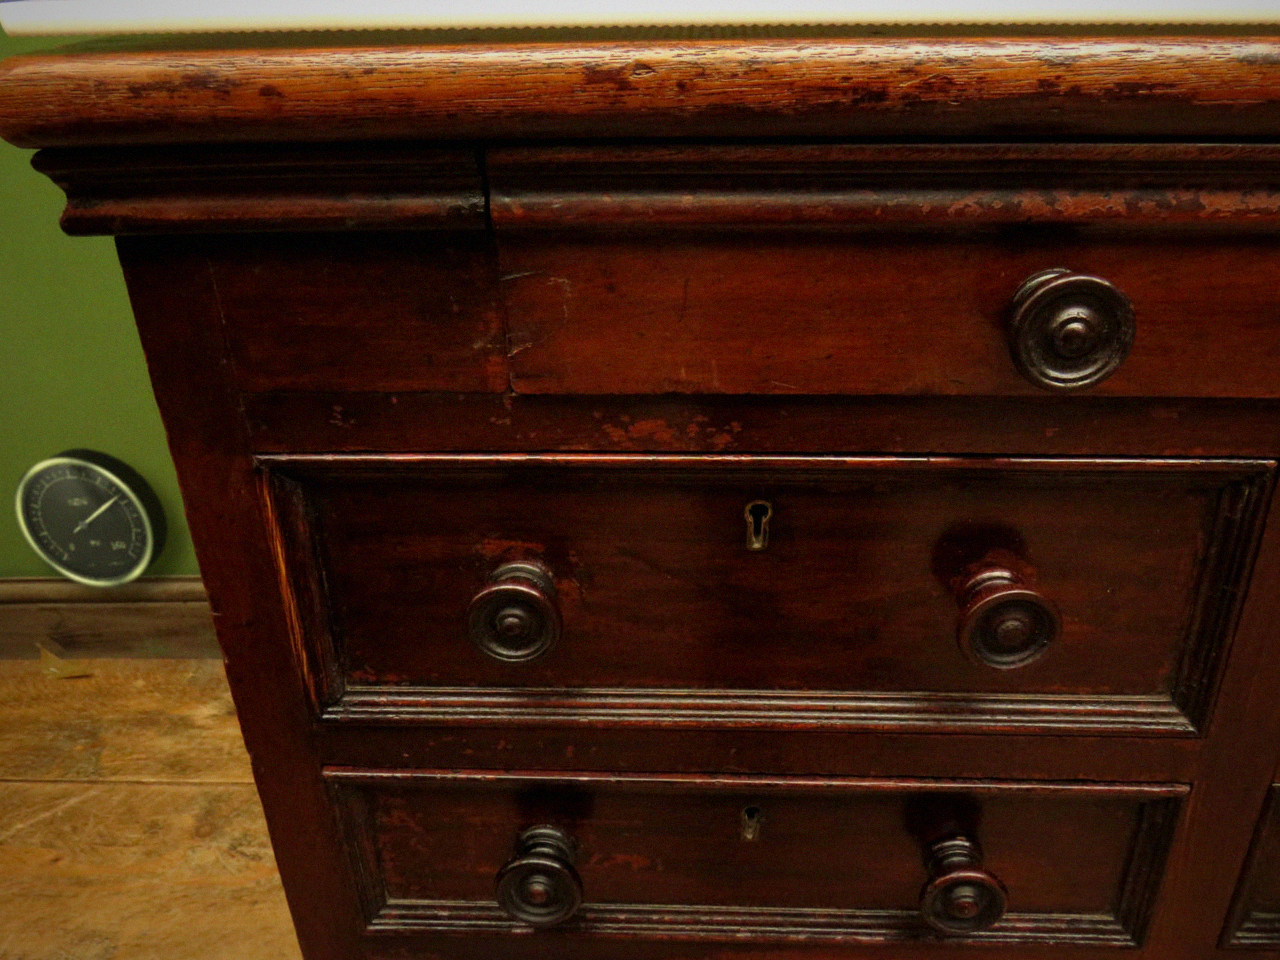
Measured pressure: 115 psi
